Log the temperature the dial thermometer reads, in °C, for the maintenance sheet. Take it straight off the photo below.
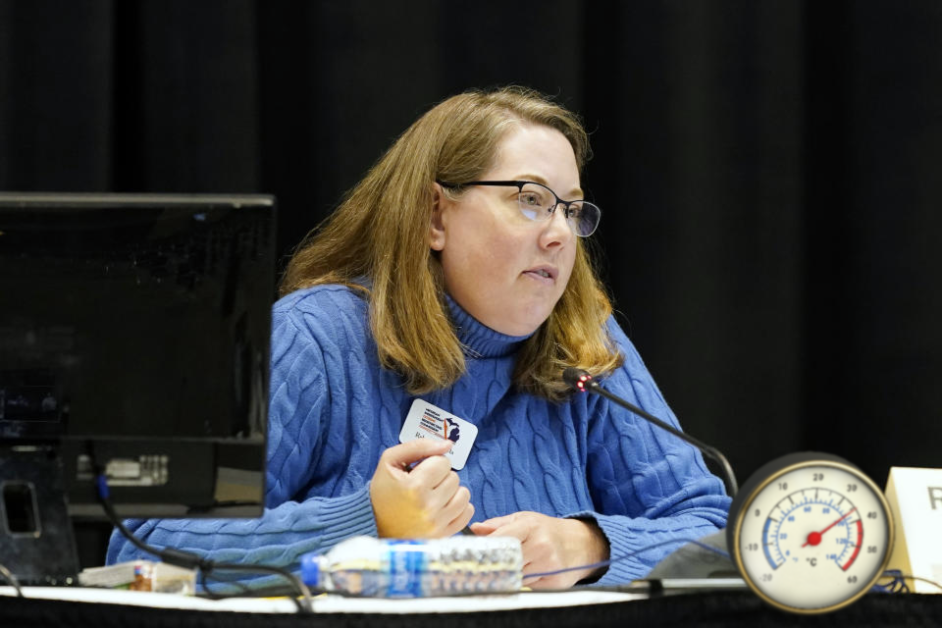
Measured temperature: 35 °C
